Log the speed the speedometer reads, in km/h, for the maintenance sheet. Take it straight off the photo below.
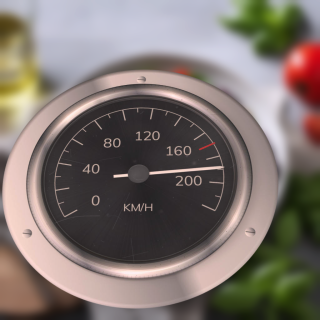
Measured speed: 190 km/h
